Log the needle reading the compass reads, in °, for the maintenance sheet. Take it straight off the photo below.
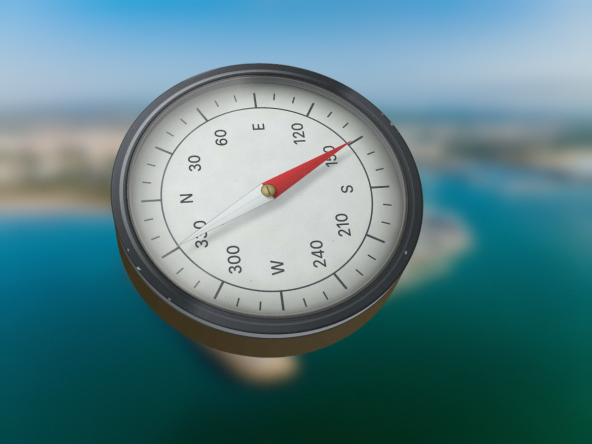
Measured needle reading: 150 °
